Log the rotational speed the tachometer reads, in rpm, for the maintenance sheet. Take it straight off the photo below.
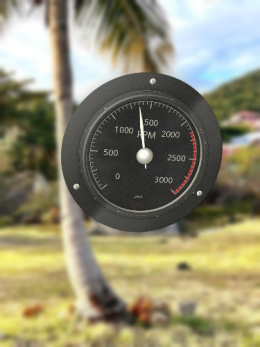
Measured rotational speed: 1350 rpm
